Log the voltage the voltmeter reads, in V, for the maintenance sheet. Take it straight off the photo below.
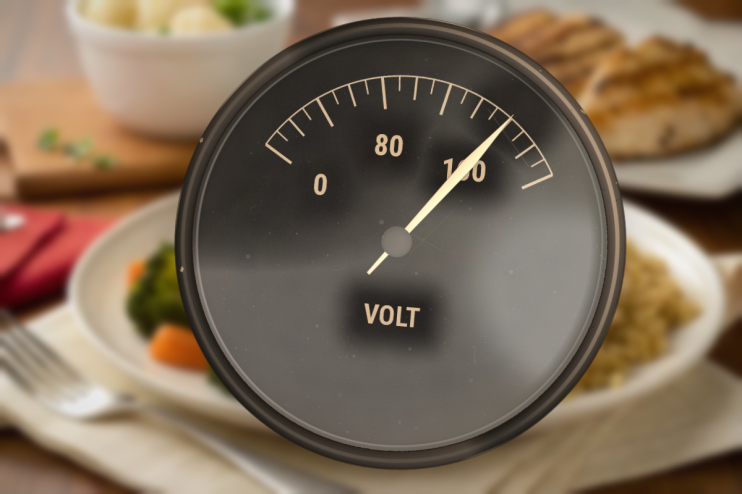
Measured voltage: 160 V
